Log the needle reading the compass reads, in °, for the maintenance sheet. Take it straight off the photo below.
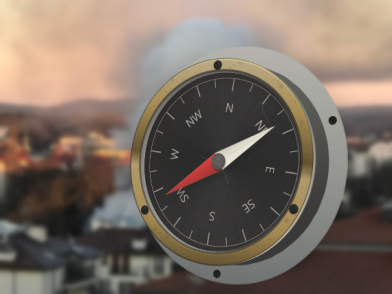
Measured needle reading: 232.5 °
